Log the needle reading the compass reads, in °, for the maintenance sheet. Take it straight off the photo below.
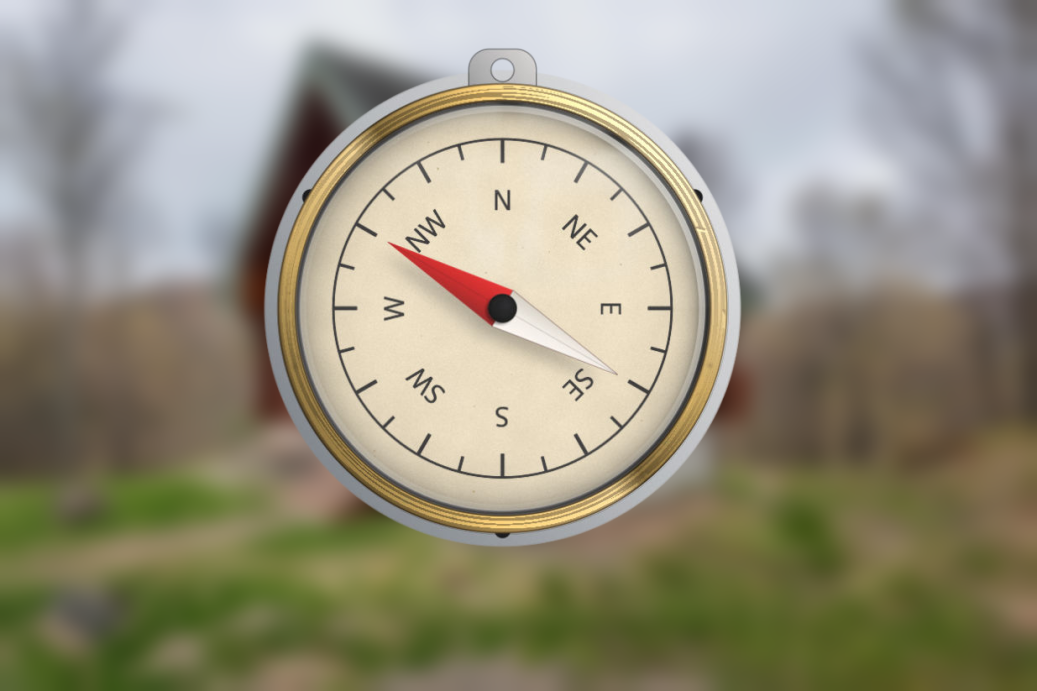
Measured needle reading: 300 °
